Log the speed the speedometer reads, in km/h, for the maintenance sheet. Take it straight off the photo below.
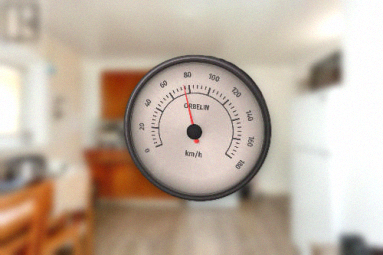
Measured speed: 76 km/h
